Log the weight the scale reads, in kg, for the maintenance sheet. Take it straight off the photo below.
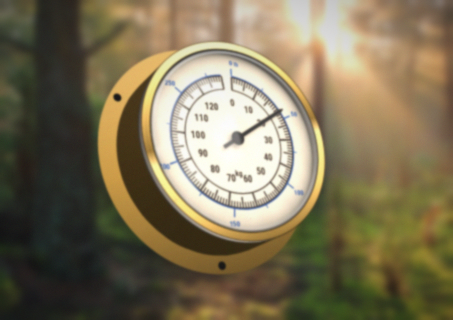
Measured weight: 20 kg
